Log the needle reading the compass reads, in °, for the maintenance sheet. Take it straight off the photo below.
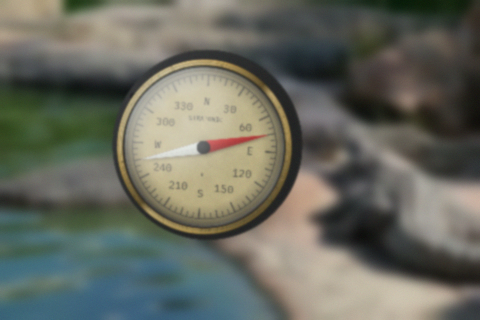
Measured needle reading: 75 °
